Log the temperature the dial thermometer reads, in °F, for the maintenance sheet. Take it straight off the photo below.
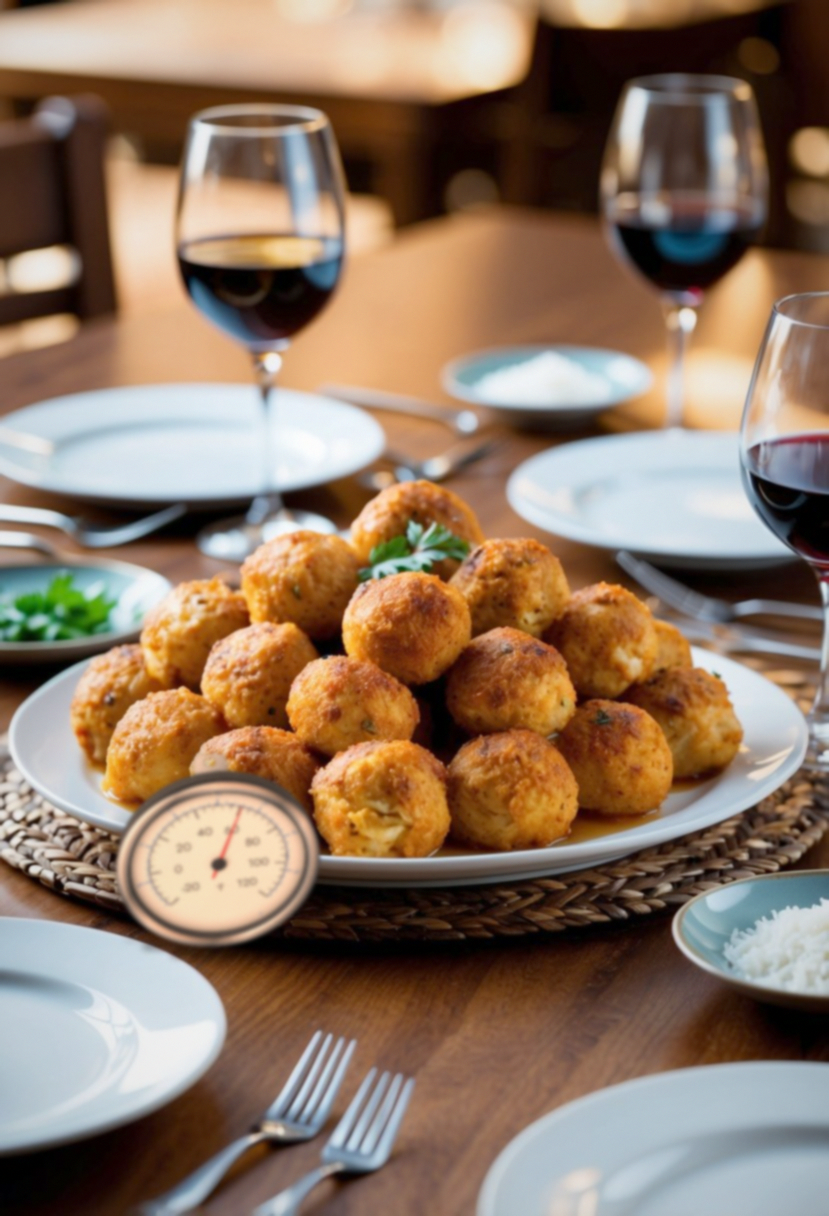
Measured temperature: 60 °F
